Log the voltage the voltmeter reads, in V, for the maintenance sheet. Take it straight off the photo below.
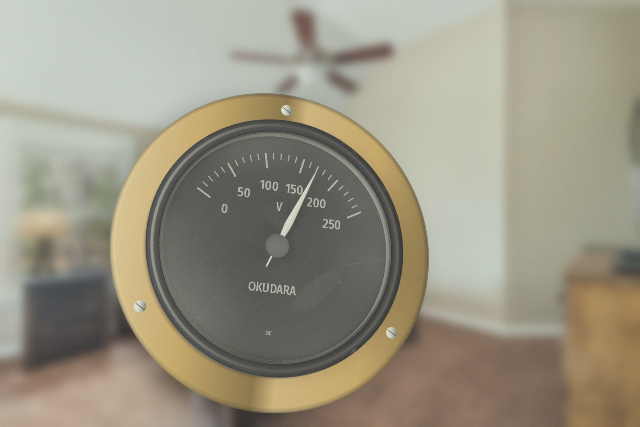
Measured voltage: 170 V
